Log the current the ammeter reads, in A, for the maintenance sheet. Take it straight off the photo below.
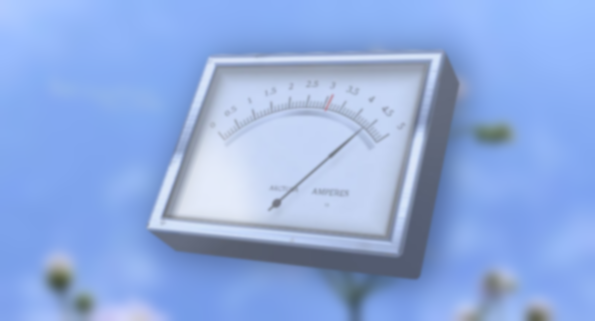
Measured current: 4.5 A
